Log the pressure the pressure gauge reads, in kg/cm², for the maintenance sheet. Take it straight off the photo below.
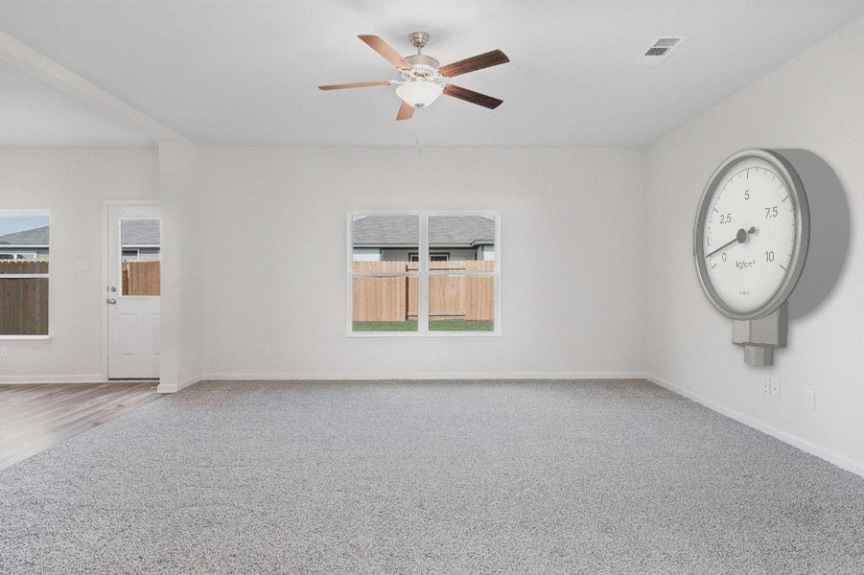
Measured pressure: 0.5 kg/cm²
